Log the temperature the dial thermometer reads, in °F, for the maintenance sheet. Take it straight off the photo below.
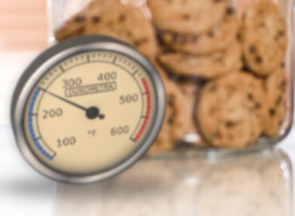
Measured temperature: 250 °F
